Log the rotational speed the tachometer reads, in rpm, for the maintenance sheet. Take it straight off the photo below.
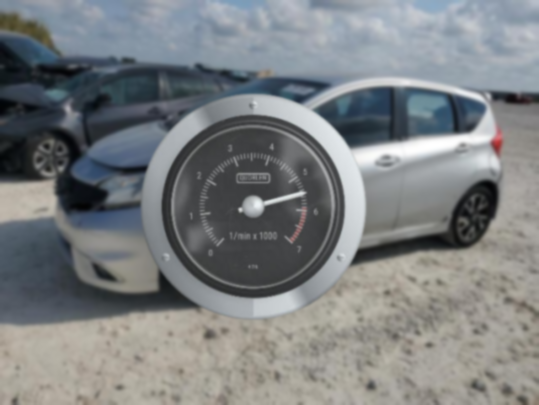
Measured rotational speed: 5500 rpm
